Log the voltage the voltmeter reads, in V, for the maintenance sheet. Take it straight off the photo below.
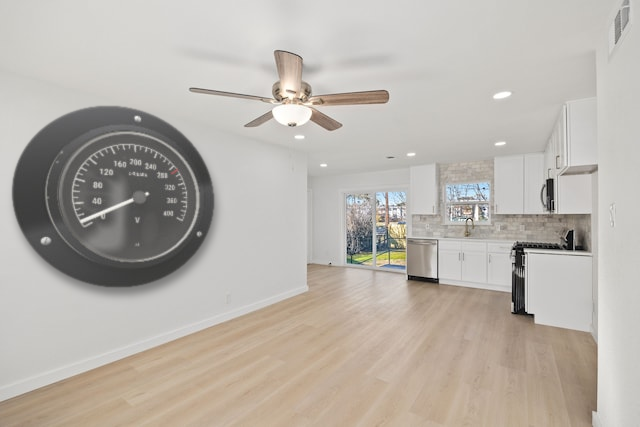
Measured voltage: 10 V
